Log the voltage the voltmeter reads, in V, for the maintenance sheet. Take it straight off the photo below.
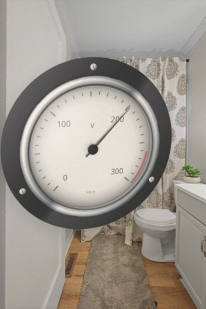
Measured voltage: 200 V
